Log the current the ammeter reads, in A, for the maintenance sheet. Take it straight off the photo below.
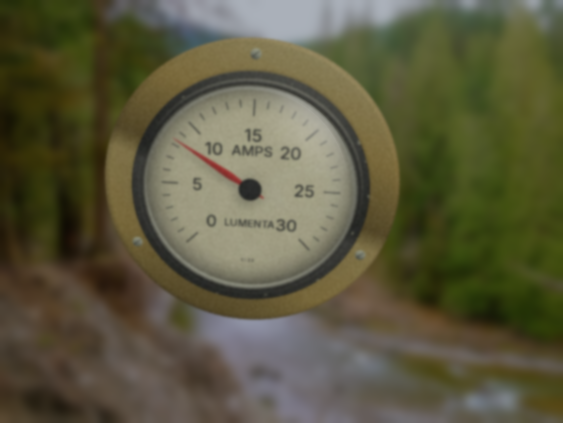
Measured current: 8.5 A
